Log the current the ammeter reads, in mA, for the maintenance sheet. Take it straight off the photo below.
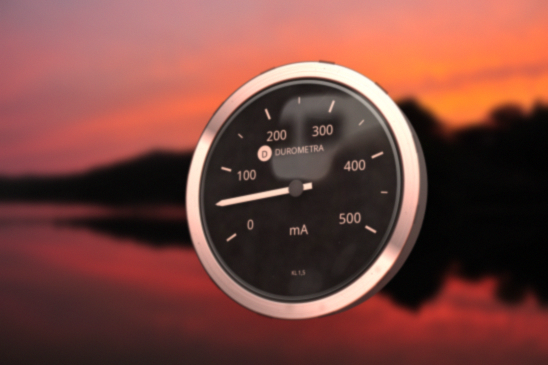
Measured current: 50 mA
